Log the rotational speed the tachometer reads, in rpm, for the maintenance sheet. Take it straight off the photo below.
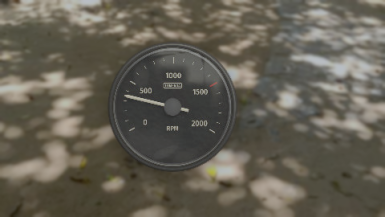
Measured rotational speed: 350 rpm
